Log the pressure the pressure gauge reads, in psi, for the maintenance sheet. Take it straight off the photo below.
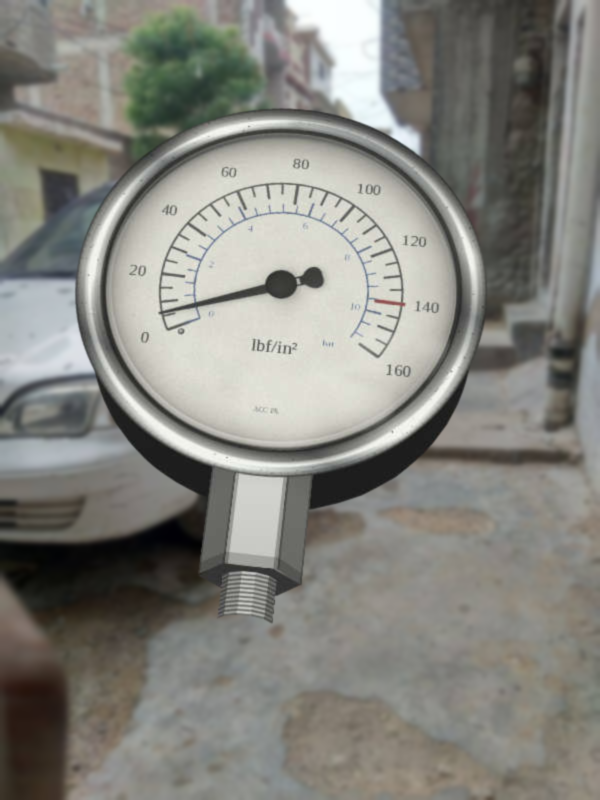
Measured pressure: 5 psi
